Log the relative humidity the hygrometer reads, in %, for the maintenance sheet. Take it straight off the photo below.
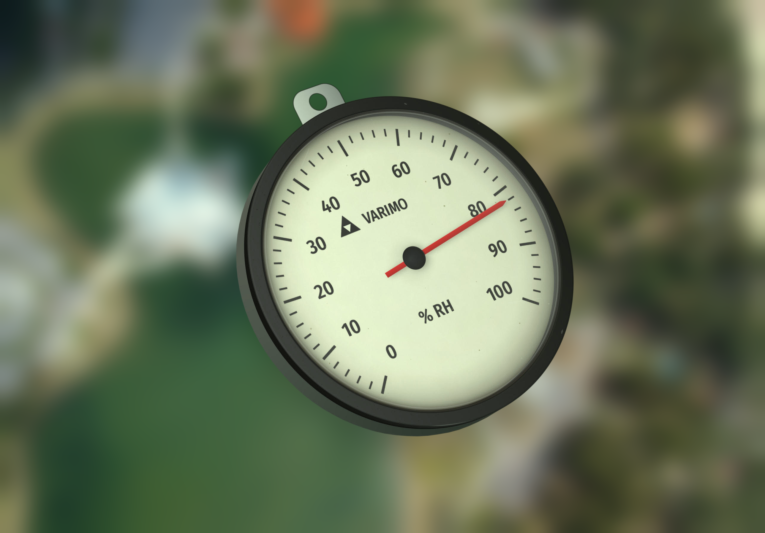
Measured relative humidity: 82 %
